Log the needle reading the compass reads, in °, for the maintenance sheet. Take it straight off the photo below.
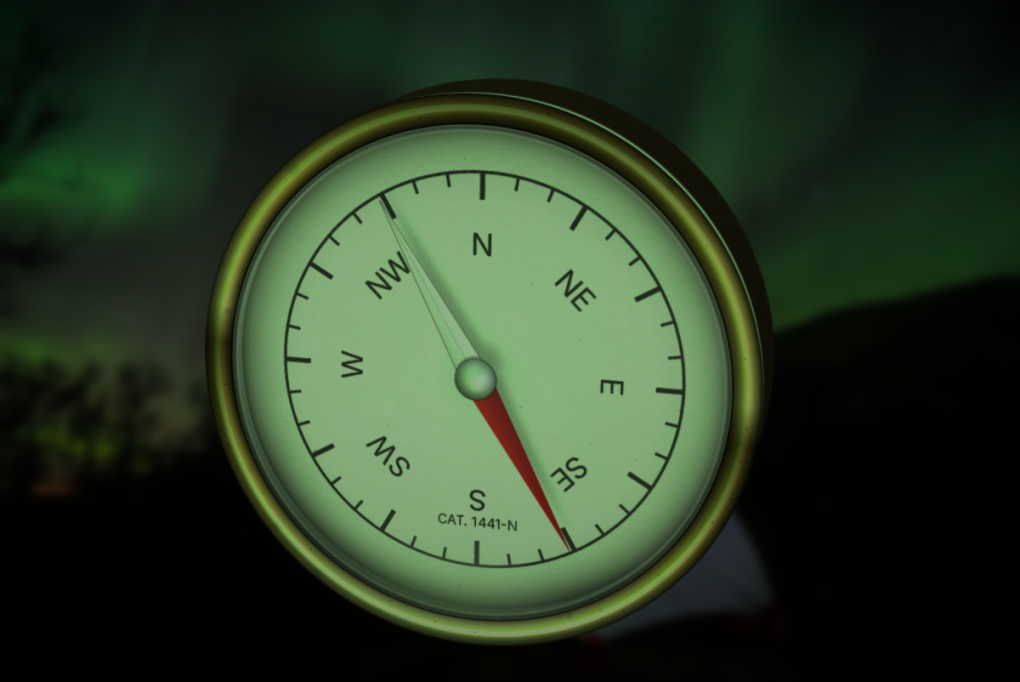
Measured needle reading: 150 °
